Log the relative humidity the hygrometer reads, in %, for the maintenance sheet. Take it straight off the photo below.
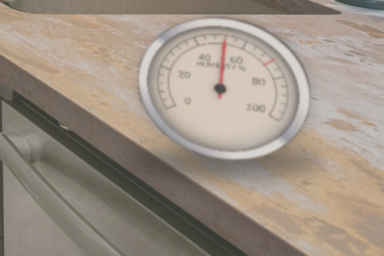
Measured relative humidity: 52 %
